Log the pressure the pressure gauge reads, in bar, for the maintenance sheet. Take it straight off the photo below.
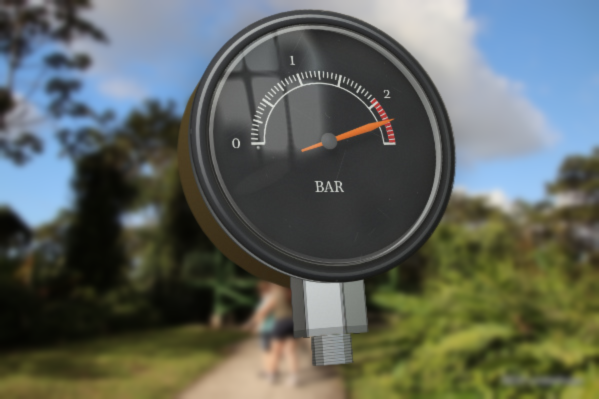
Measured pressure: 2.25 bar
